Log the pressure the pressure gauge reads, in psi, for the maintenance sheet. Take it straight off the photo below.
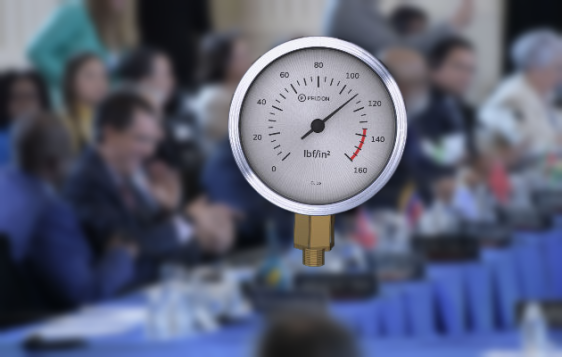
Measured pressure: 110 psi
